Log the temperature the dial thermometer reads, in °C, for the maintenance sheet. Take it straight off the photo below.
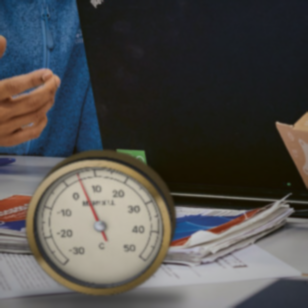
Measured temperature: 5 °C
